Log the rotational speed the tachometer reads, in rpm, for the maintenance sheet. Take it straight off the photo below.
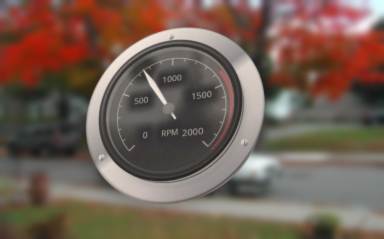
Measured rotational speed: 750 rpm
